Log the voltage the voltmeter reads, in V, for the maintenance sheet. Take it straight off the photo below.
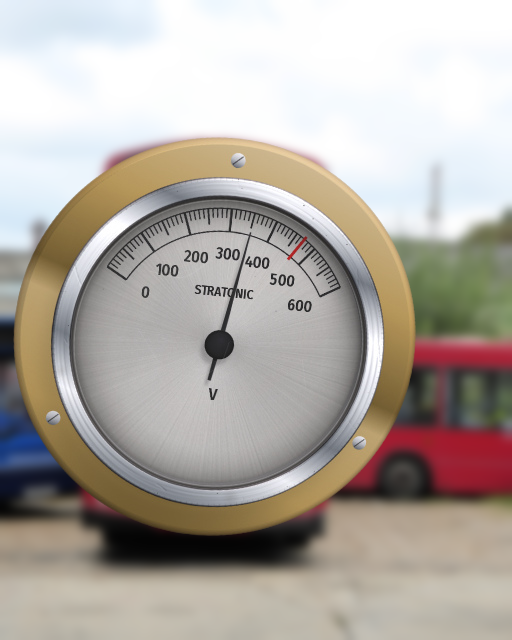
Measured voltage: 350 V
